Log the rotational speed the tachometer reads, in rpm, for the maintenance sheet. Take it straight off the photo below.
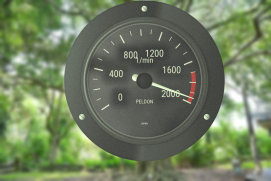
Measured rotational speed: 1950 rpm
